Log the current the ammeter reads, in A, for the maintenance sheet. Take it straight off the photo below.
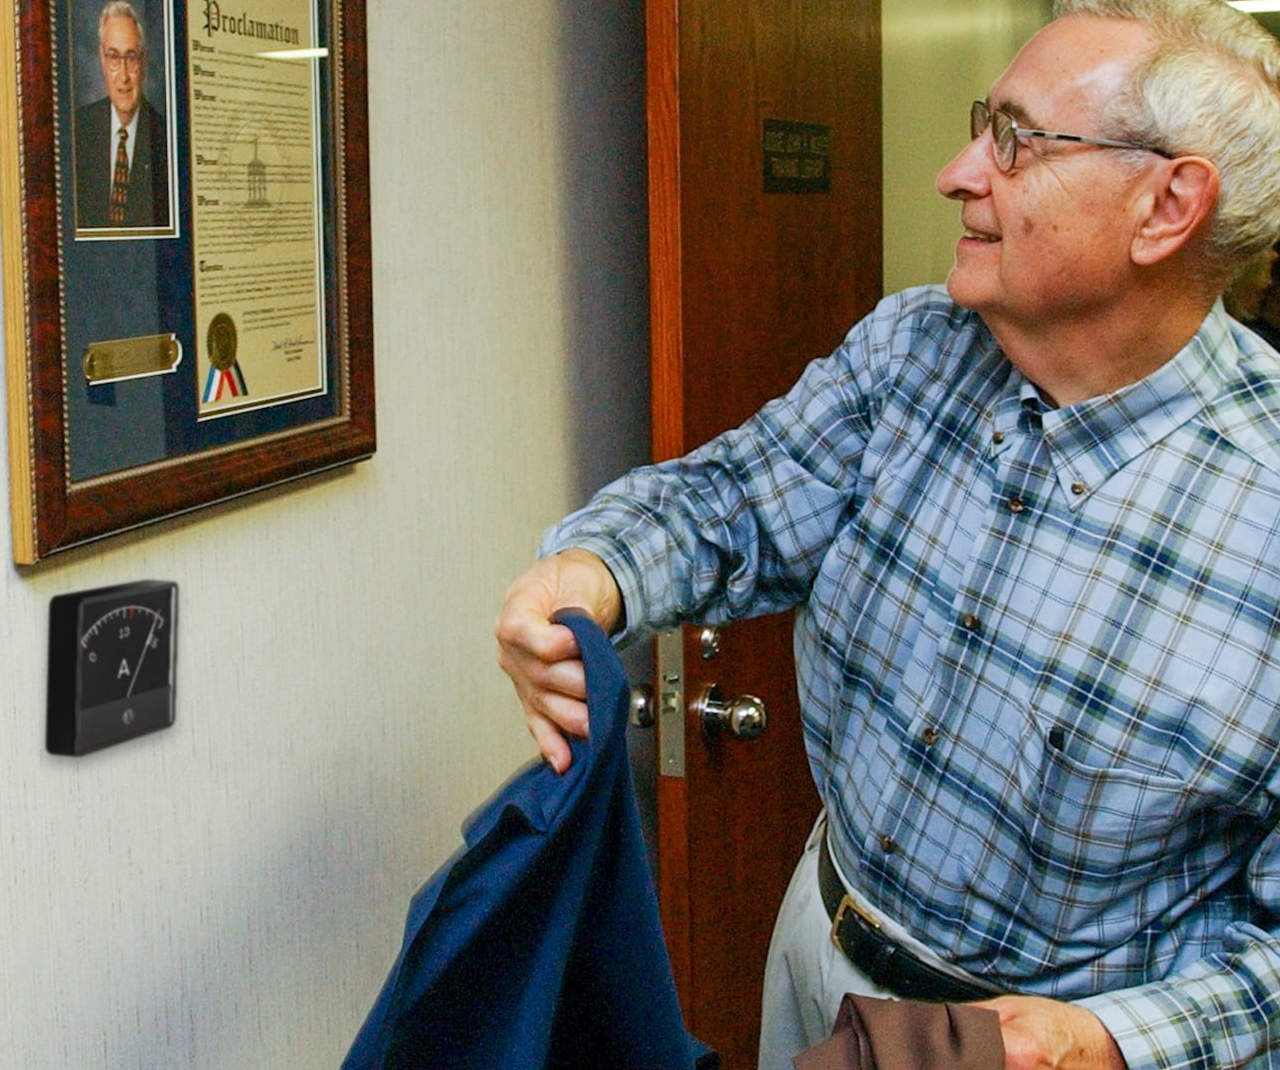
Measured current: 14 A
